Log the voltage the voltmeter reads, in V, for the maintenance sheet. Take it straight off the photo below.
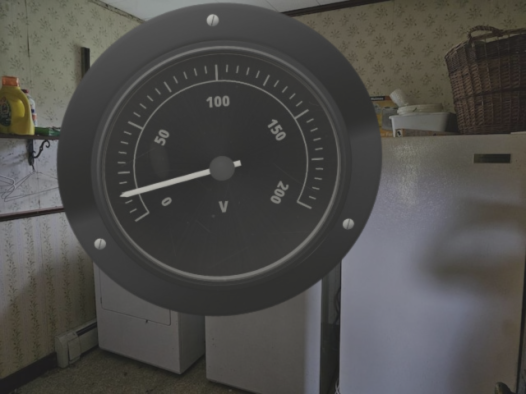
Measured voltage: 15 V
